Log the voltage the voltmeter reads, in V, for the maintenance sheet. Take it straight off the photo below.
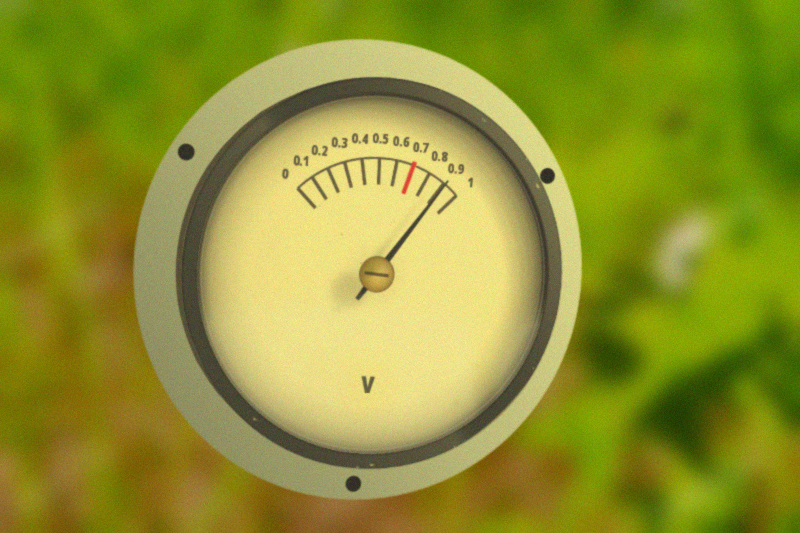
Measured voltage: 0.9 V
